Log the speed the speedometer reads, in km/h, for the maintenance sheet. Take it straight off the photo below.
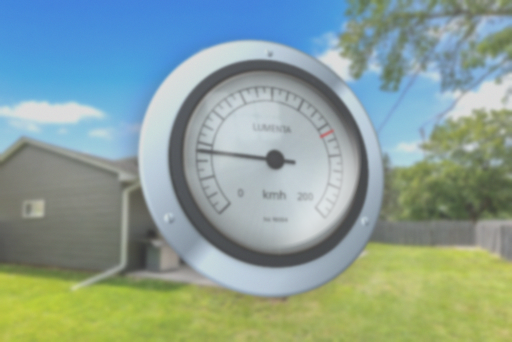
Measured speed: 35 km/h
